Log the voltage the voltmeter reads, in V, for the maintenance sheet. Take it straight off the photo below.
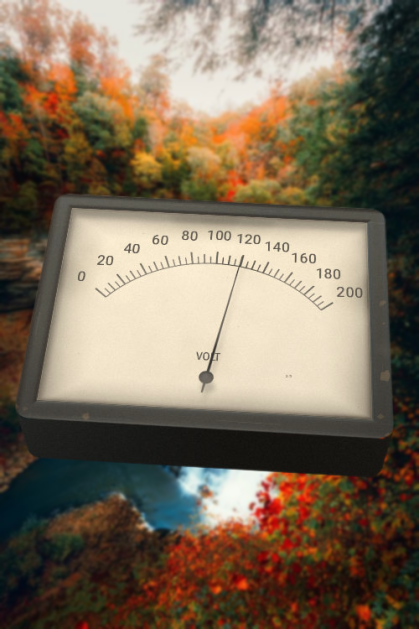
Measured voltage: 120 V
